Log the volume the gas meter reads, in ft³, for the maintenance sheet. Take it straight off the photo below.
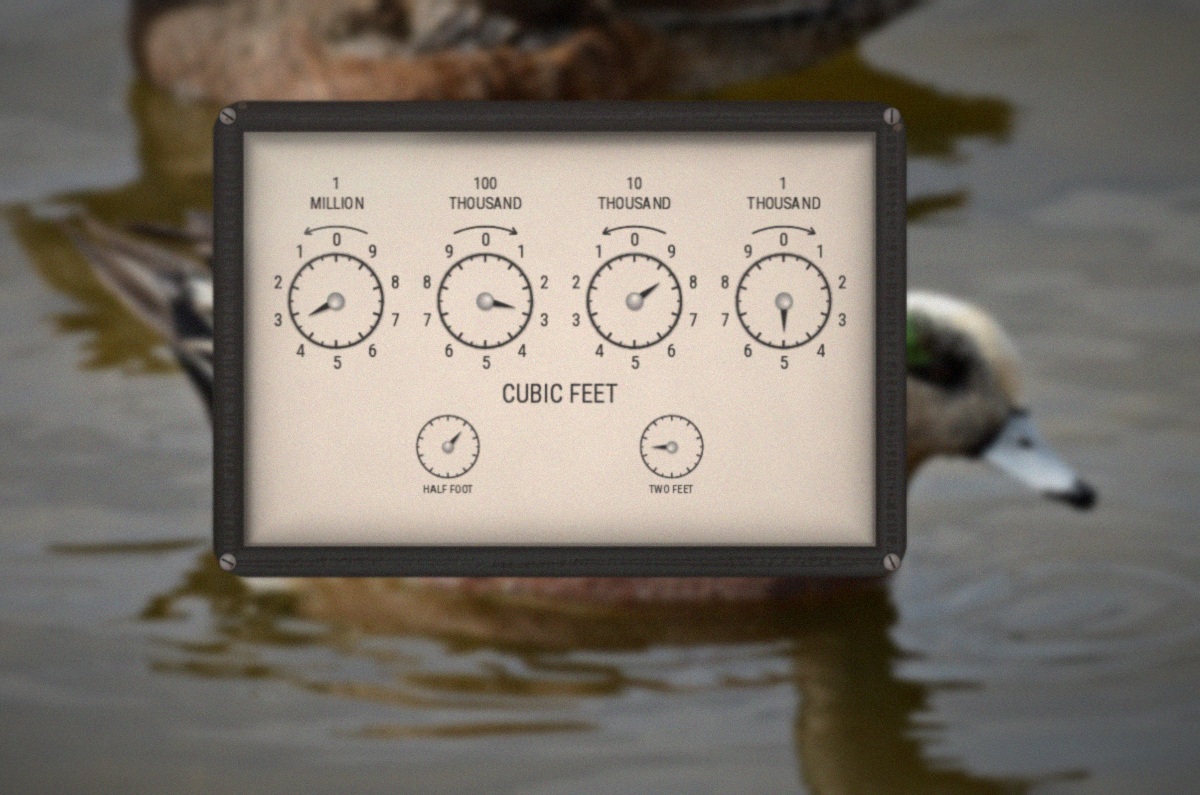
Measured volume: 328500 ft³
